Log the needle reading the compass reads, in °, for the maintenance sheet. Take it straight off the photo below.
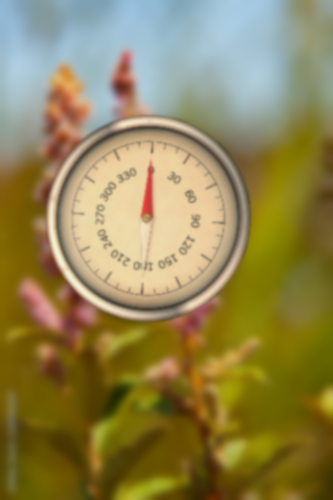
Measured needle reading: 0 °
